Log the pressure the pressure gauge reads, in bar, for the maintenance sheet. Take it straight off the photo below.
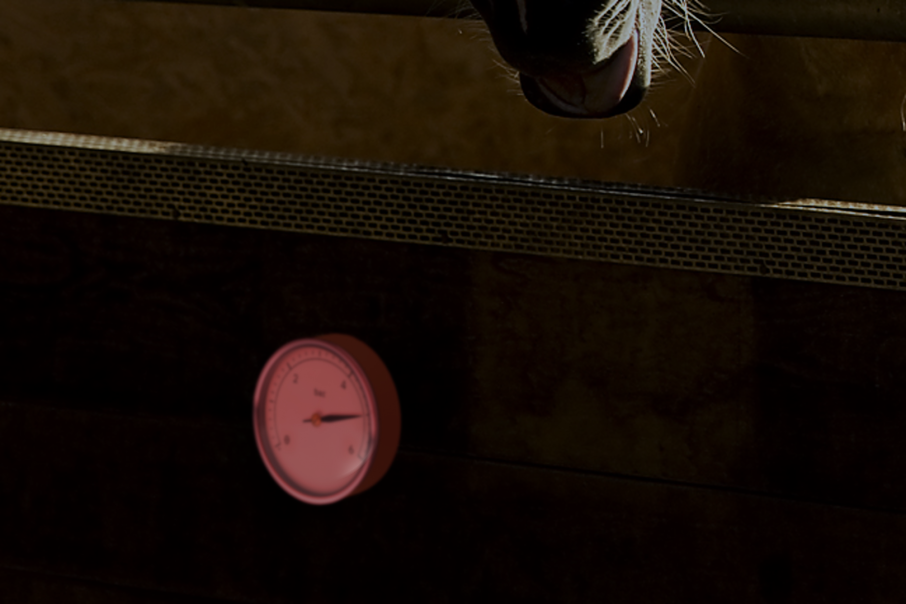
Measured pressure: 5 bar
